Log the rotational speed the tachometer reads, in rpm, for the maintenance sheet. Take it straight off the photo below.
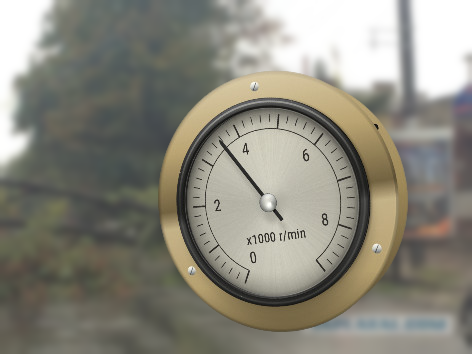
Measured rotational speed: 3600 rpm
